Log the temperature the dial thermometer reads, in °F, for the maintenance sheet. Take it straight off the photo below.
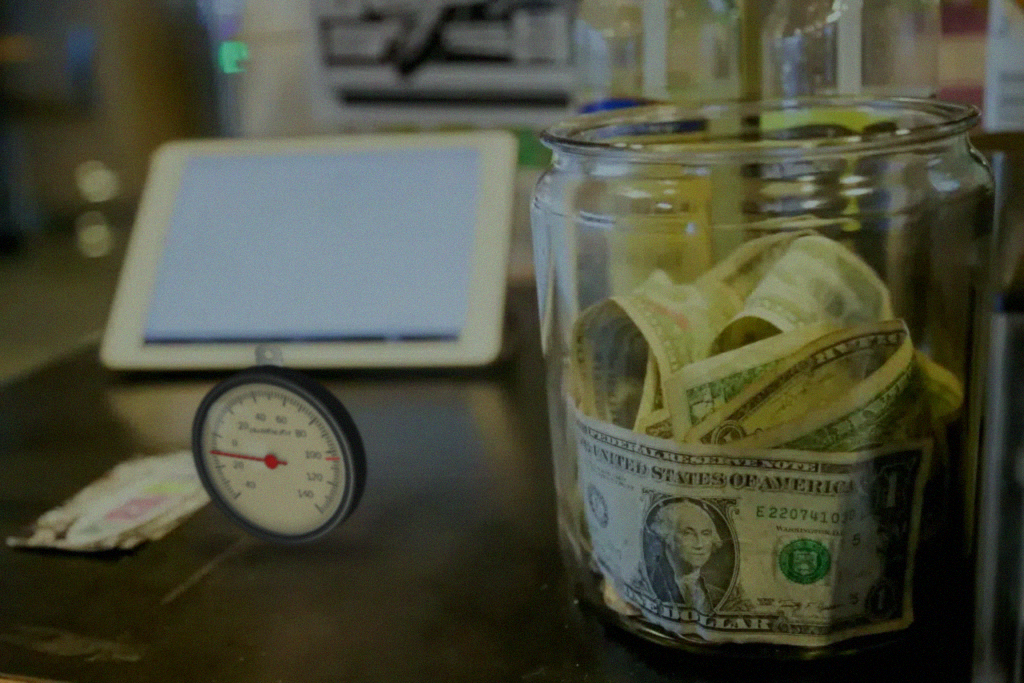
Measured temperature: -10 °F
